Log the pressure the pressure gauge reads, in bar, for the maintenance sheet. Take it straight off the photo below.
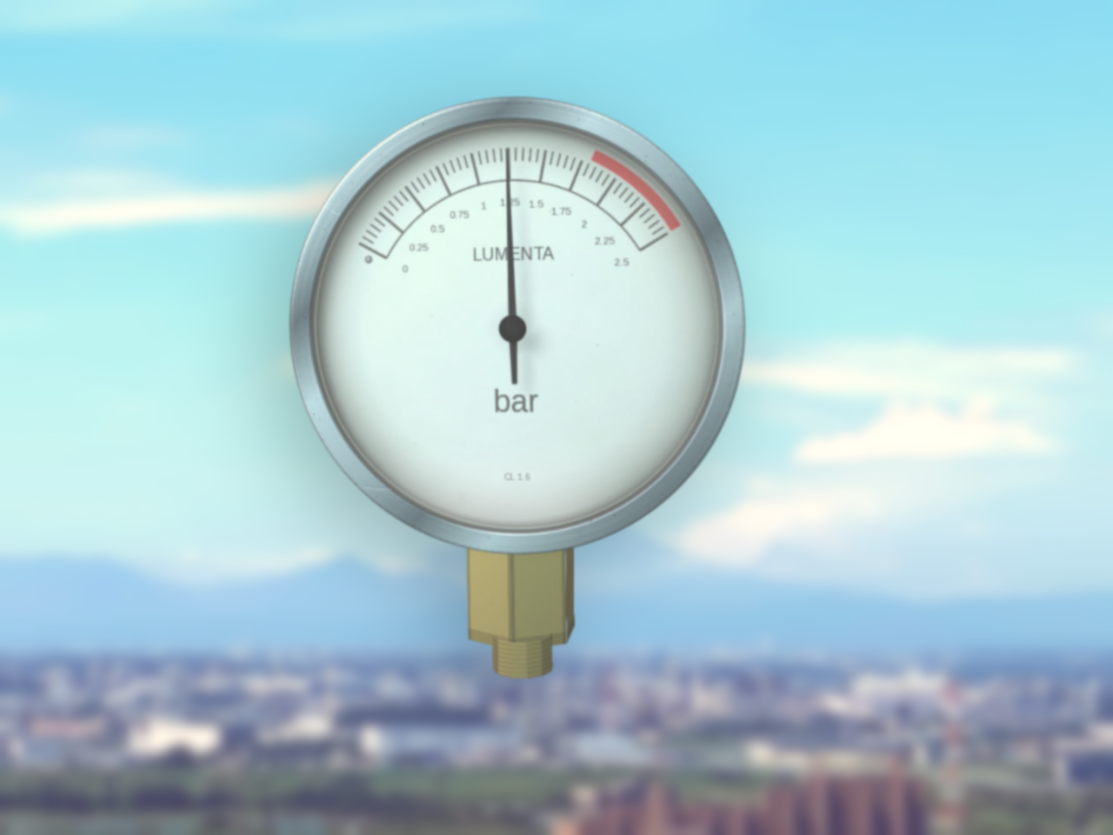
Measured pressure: 1.25 bar
